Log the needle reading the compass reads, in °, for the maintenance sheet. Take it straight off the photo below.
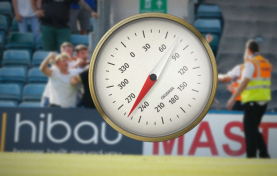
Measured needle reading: 255 °
